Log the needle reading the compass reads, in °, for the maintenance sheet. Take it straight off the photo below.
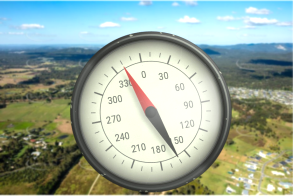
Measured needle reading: 340 °
